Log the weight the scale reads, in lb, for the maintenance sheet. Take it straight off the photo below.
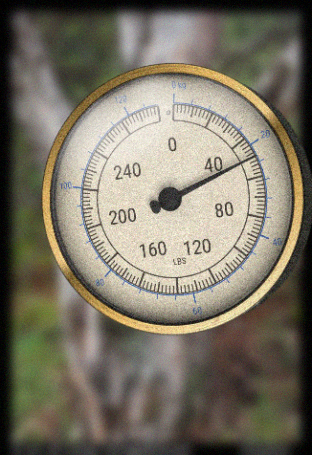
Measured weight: 50 lb
